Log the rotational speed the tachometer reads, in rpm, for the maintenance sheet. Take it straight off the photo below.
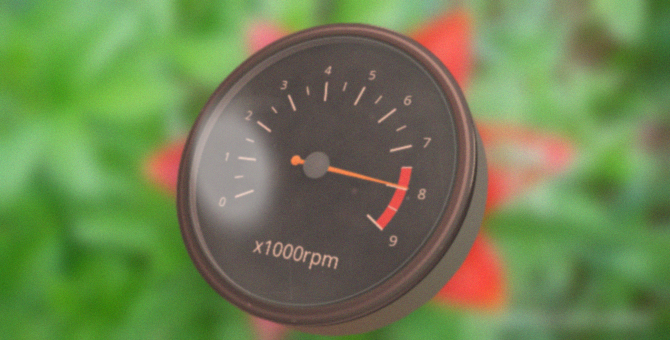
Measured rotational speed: 8000 rpm
